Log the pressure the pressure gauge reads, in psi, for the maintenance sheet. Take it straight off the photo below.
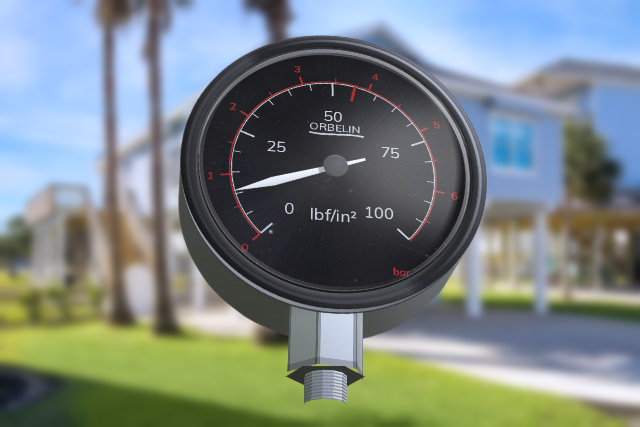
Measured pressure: 10 psi
